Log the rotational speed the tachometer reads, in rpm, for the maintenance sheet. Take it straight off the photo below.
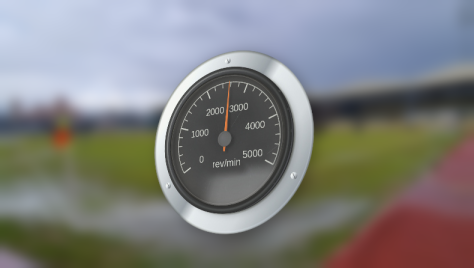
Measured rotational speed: 2600 rpm
